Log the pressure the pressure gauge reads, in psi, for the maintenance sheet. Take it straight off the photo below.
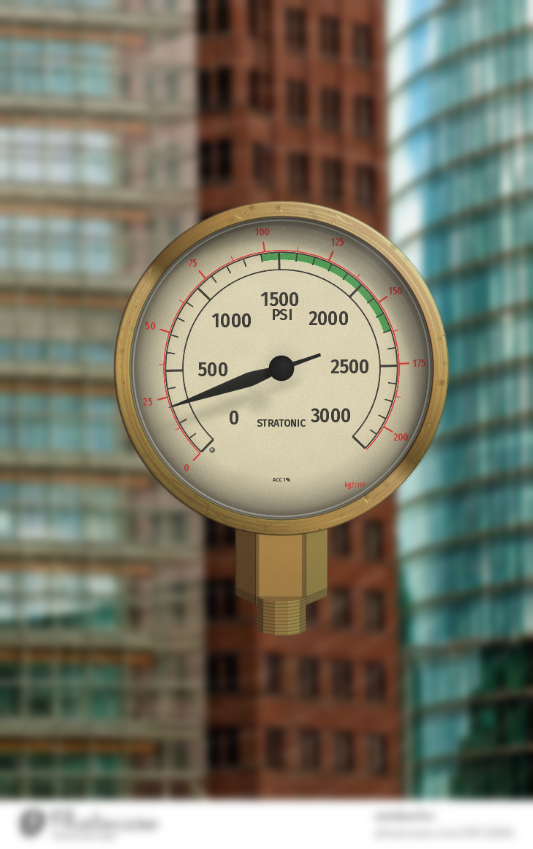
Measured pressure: 300 psi
